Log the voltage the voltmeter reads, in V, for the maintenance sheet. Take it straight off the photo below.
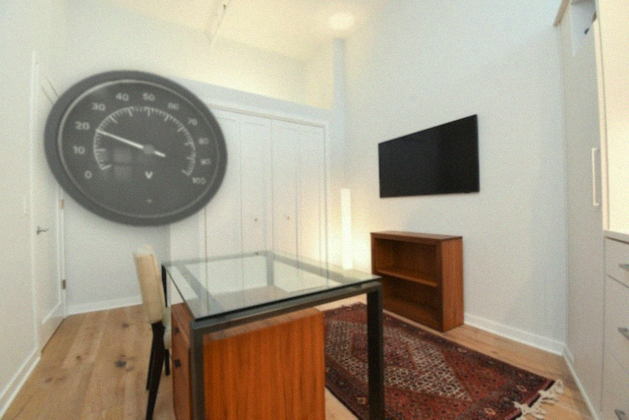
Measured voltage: 20 V
